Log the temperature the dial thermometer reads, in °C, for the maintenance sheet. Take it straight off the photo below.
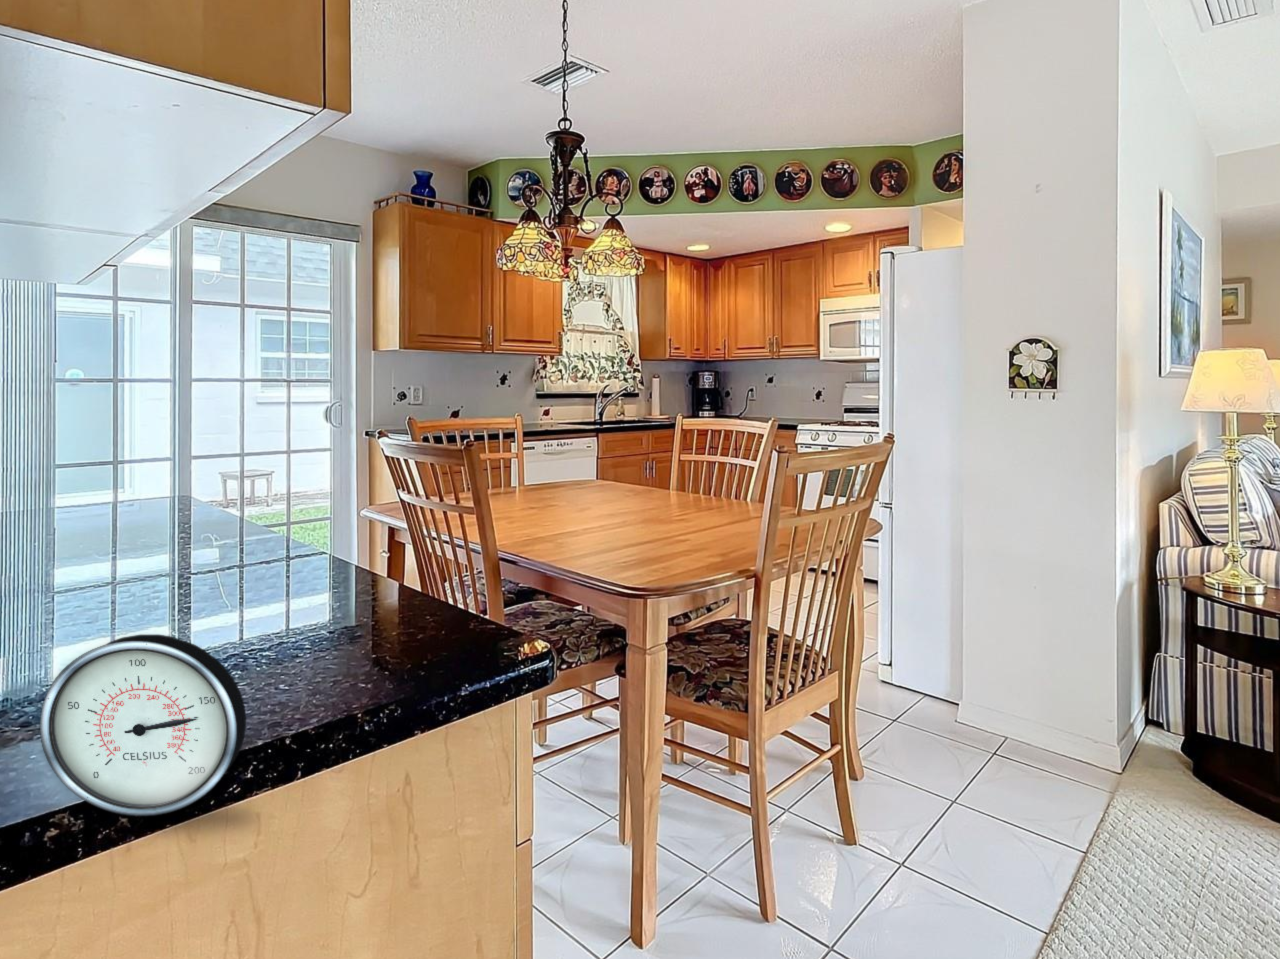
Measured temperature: 160 °C
